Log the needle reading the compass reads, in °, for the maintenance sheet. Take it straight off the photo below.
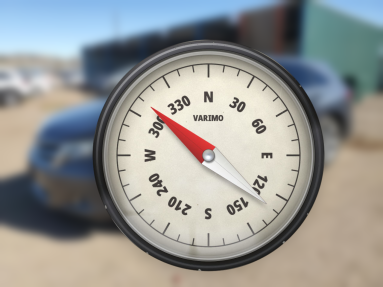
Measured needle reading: 310 °
